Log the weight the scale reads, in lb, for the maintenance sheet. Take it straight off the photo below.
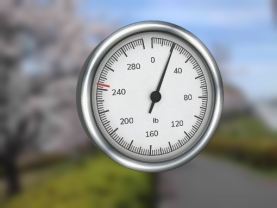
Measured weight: 20 lb
